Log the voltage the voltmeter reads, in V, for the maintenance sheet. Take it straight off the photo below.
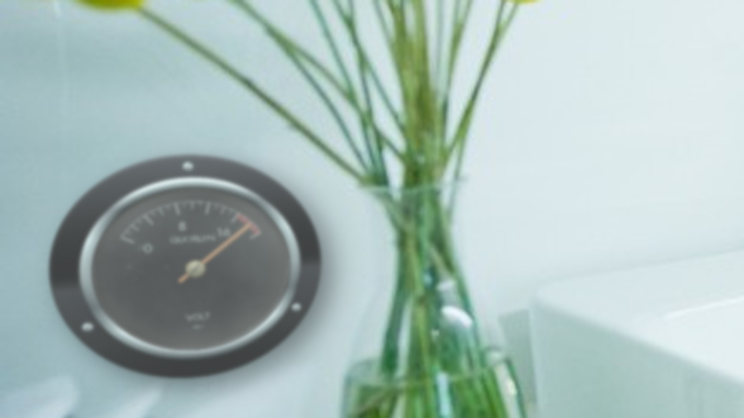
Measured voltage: 18 V
